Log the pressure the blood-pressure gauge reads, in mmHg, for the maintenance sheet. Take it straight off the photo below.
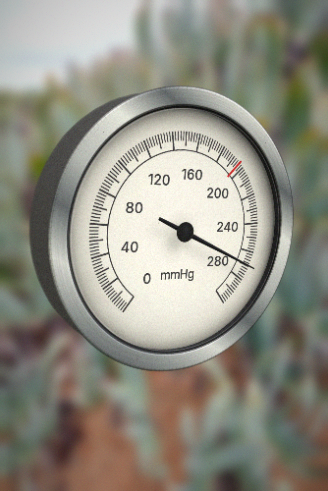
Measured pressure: 270 mmHg
